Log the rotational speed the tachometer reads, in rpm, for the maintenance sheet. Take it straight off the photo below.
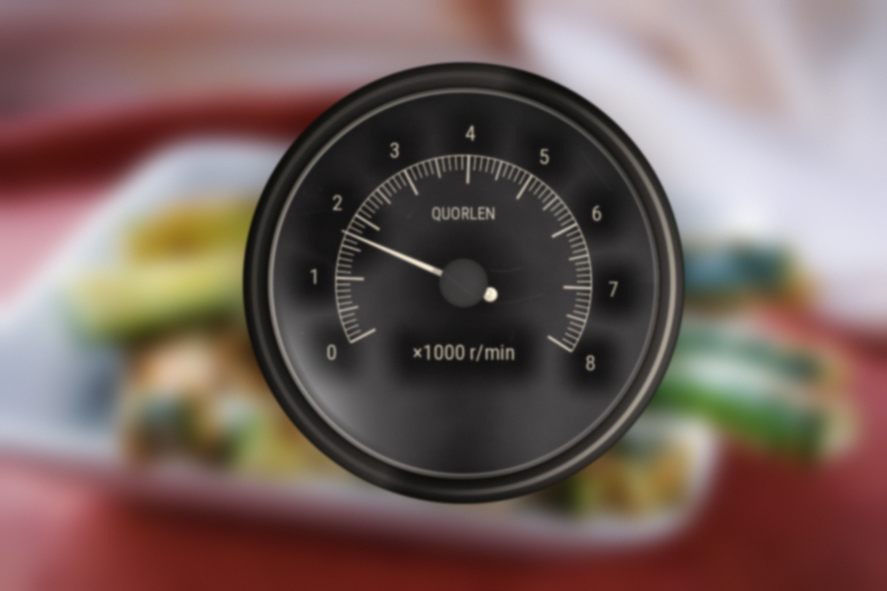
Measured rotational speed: 1700 rpm
